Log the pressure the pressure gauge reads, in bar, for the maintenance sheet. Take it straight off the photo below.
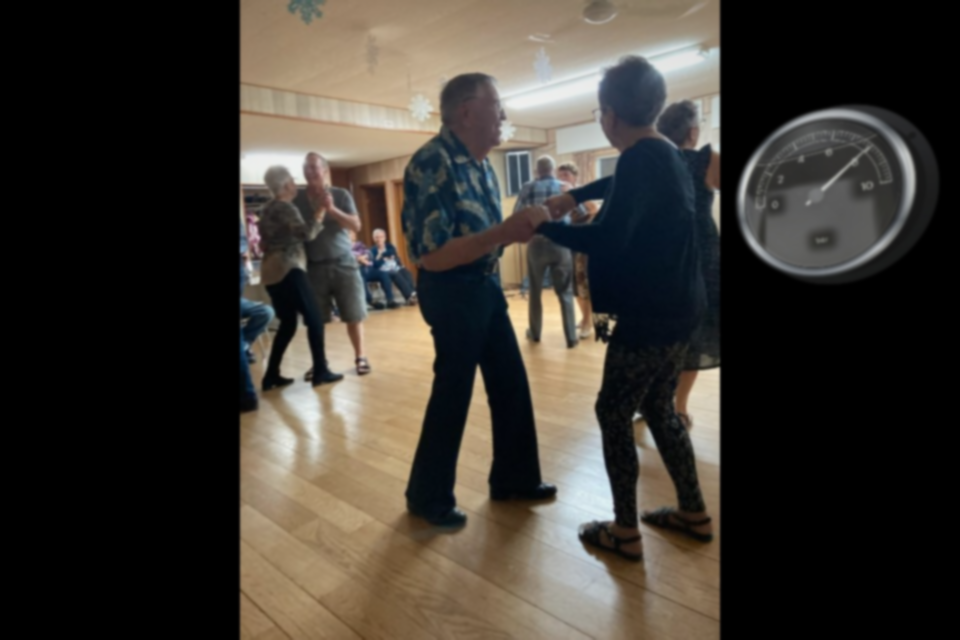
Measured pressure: 8 bar
